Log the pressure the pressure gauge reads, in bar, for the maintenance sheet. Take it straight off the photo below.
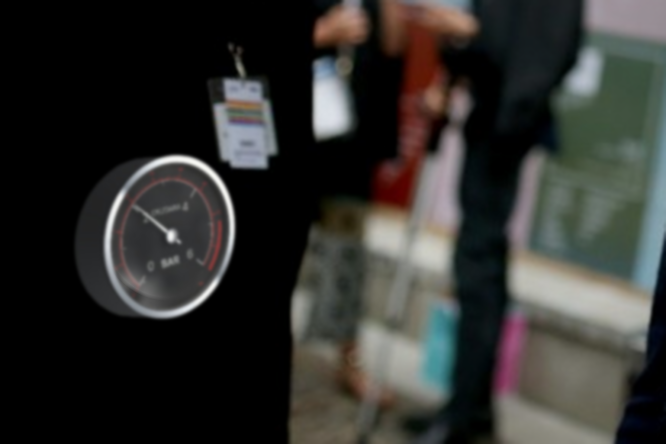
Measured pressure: 2 bar
